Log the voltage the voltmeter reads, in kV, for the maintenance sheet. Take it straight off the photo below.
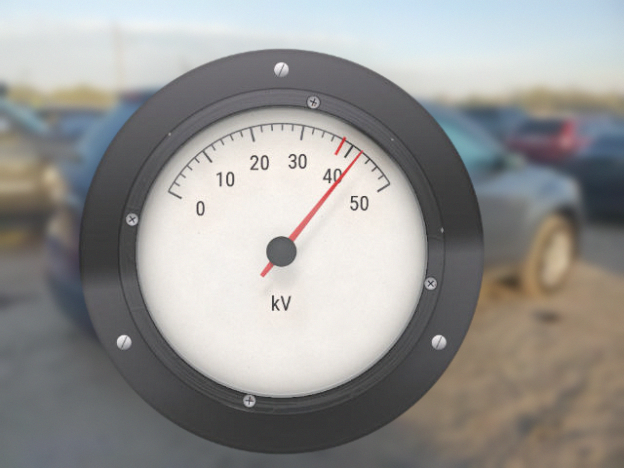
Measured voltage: 42 kV
